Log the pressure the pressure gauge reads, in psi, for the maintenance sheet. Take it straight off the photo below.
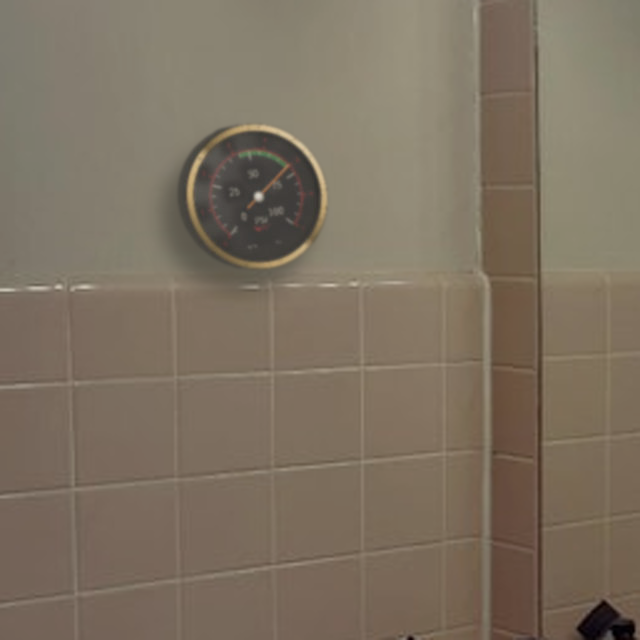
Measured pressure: 70 psi
